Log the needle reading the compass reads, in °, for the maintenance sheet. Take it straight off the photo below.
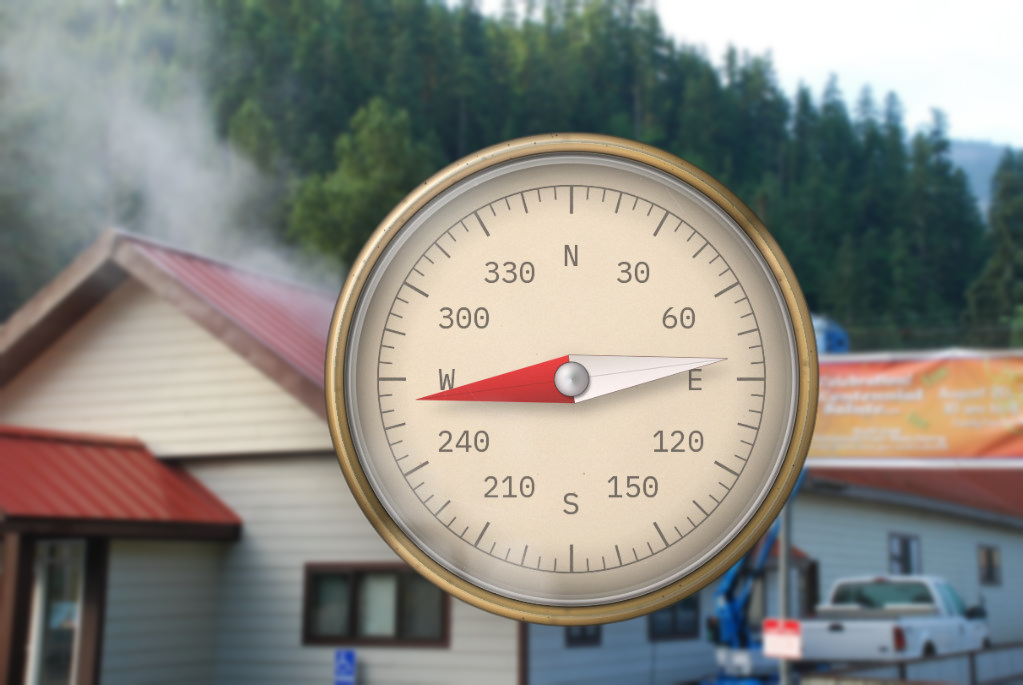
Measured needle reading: 262.5 °
